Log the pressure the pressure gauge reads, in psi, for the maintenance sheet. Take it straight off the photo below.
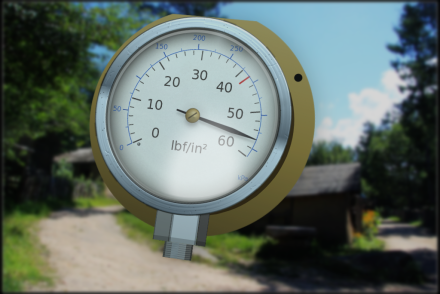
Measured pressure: 56 psi
